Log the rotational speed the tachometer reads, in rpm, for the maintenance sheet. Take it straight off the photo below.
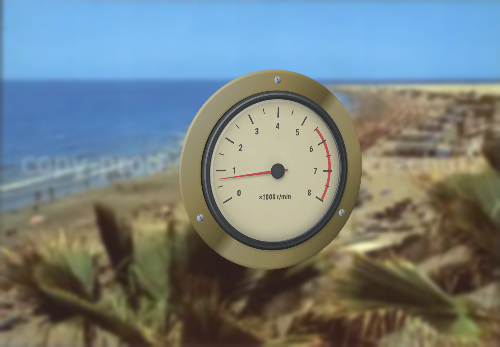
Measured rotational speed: 750 rpm
